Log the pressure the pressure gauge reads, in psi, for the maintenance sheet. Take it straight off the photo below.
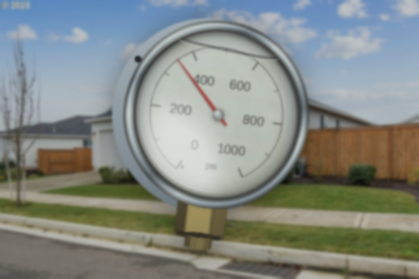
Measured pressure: 350 psi
